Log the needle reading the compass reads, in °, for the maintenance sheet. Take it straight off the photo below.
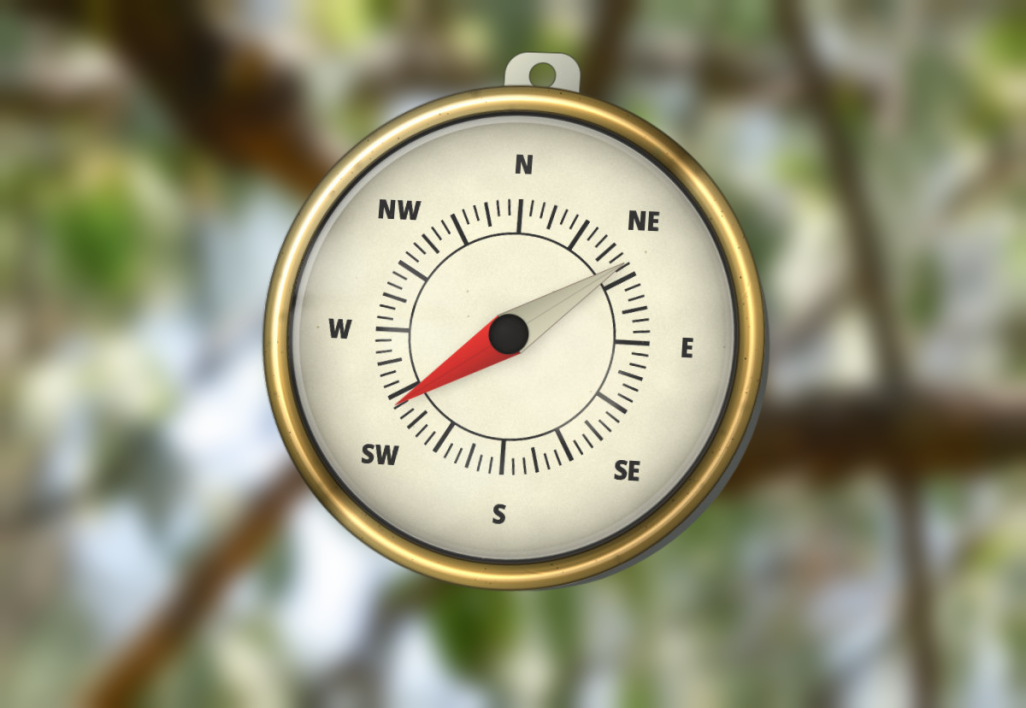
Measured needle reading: 235 °
